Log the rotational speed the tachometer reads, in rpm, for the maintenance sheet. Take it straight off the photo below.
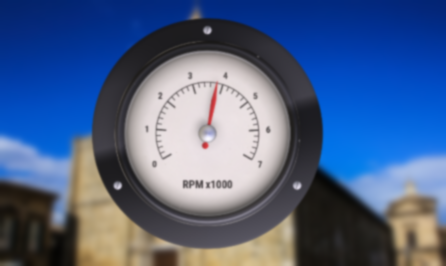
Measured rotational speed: 3800 rpm
